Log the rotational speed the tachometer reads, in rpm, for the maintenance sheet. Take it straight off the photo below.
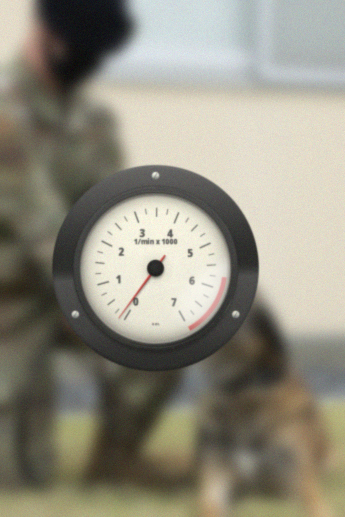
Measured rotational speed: 125 rpm
